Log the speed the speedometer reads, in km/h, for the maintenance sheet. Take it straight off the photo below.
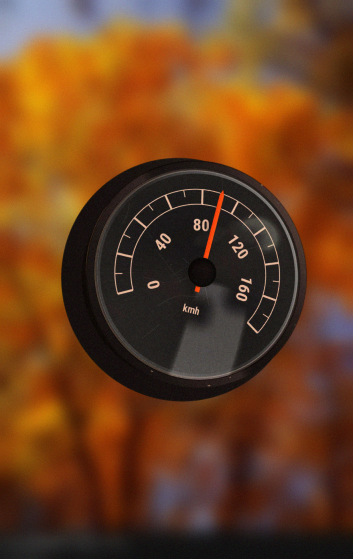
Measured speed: 90 km/h
